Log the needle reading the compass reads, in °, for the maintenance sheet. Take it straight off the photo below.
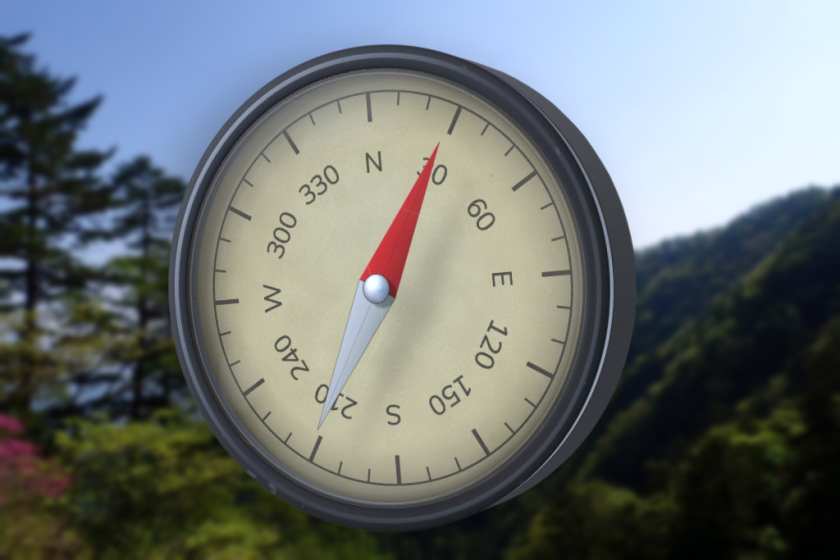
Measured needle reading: 30 °
